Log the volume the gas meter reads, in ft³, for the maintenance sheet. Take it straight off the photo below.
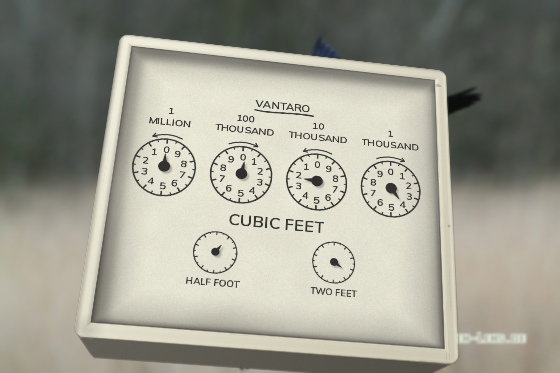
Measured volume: 2400 ft³
